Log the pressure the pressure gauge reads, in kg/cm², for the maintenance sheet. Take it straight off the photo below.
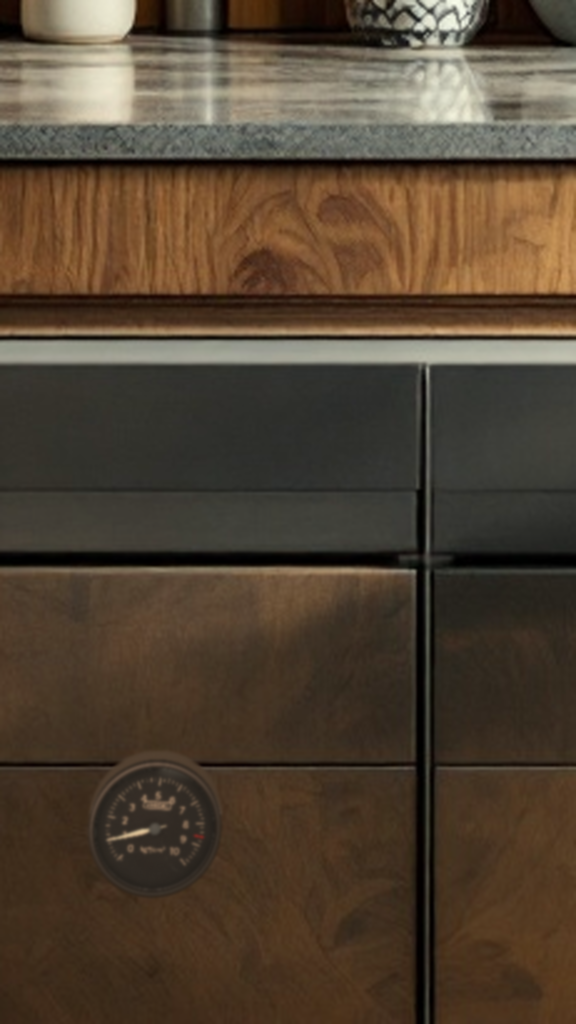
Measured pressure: 1 kg/cm²
